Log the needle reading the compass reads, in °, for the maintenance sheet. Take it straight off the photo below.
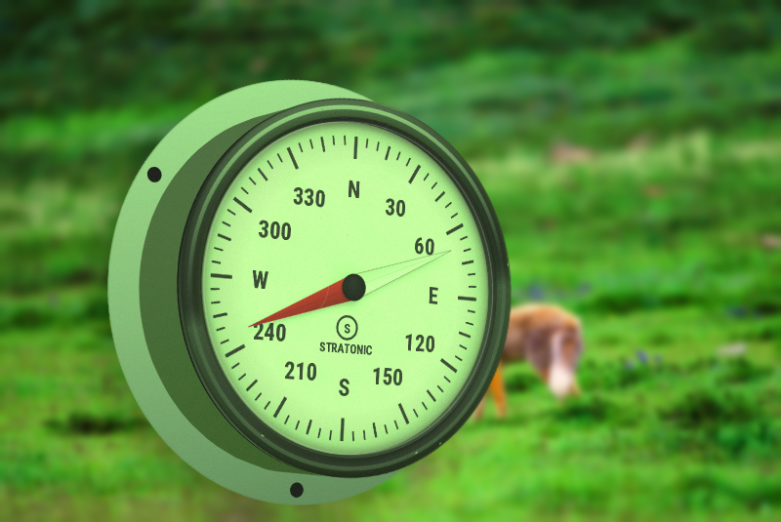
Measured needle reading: 247.5 °
